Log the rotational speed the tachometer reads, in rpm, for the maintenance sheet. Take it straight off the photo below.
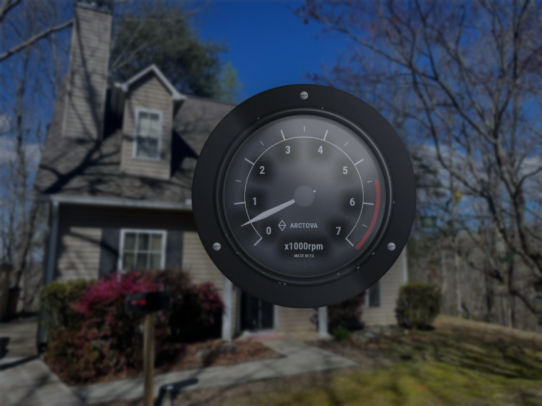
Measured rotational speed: 500 rpm
